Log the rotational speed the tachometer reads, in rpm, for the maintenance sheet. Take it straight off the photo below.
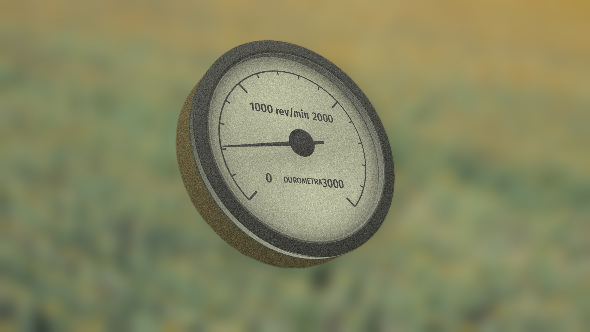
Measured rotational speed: 400 rpm
